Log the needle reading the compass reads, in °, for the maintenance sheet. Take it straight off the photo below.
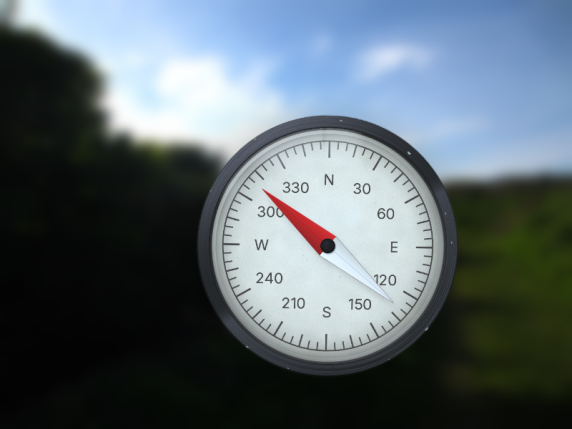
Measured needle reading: 310 °
